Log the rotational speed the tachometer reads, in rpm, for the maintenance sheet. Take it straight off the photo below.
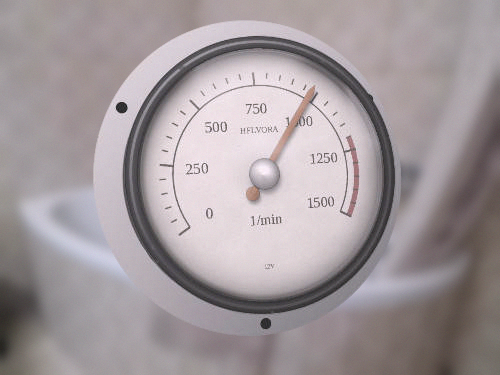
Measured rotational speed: 975 rpm
